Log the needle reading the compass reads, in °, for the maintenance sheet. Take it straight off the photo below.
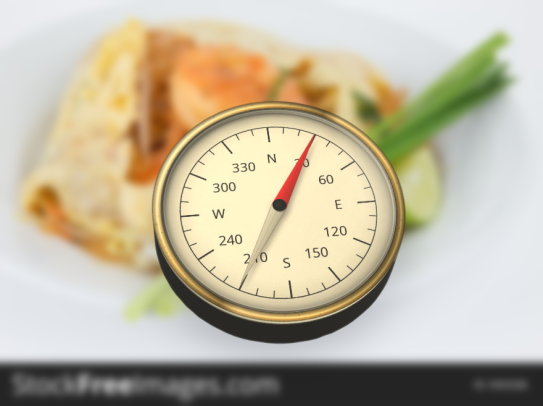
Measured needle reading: 30 °
